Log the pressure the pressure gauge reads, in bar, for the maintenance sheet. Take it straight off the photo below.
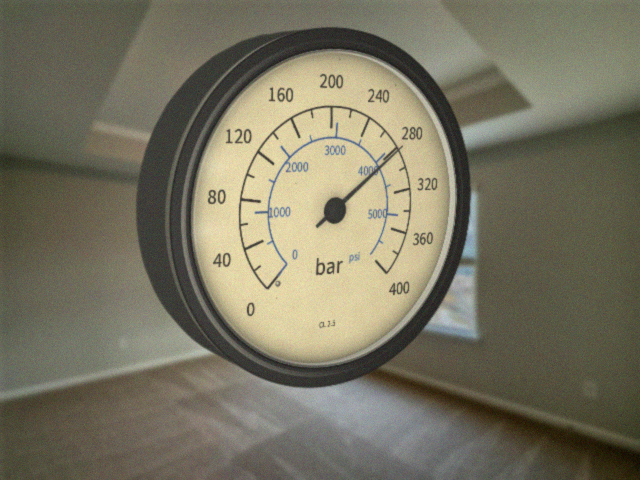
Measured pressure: 280 bar
